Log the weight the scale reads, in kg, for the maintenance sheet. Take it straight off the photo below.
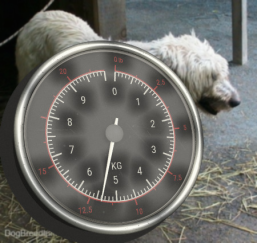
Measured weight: 5.4 kg
